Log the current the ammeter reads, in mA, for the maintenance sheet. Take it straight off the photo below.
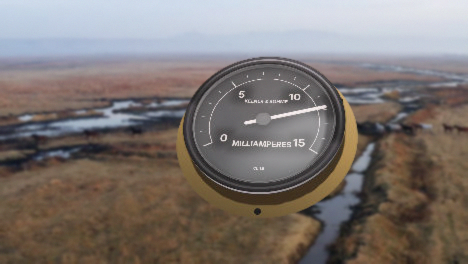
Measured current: 12 mA
